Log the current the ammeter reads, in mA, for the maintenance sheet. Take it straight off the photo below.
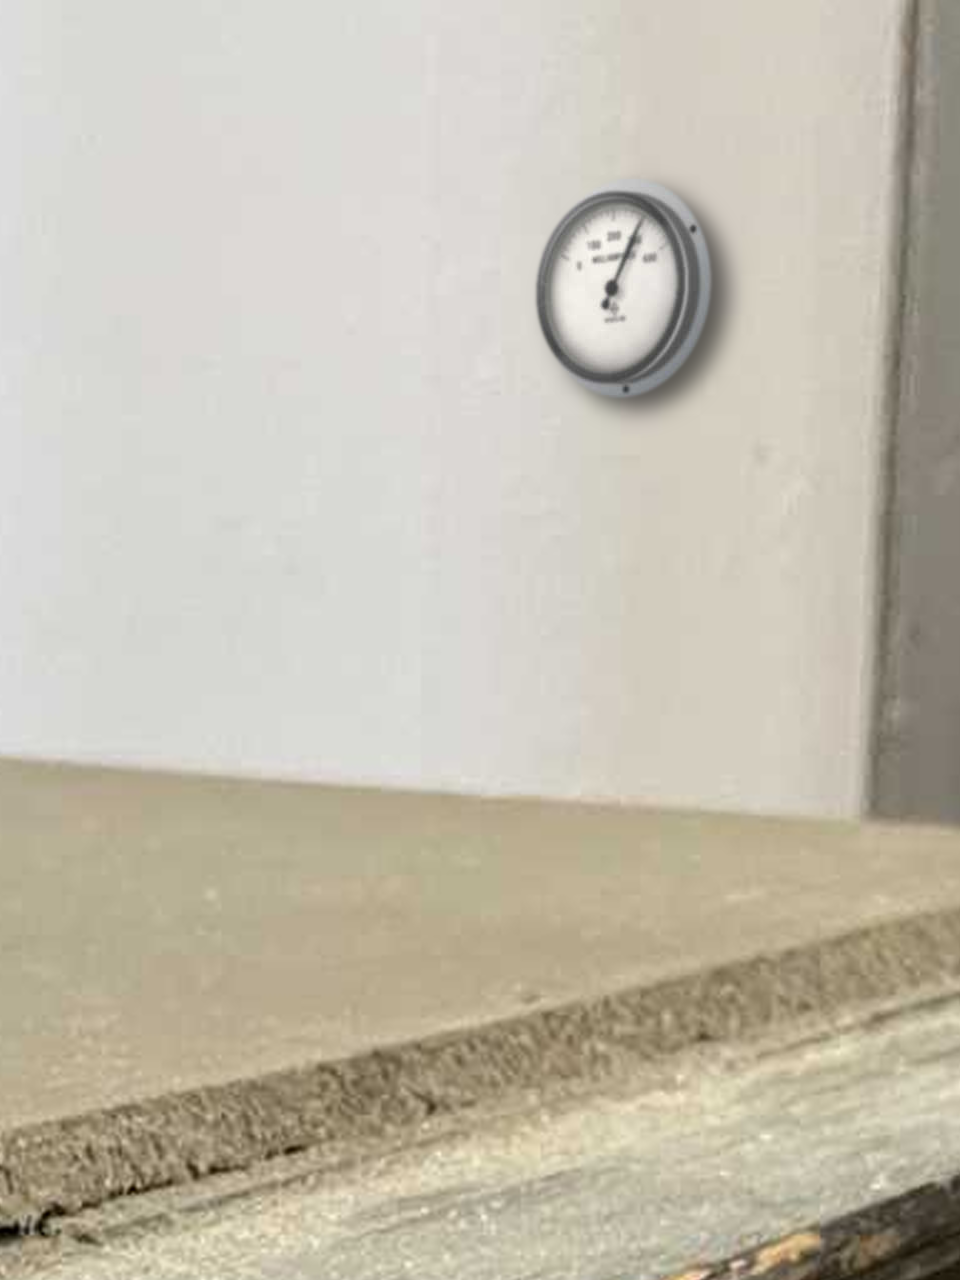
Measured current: 300 mA
